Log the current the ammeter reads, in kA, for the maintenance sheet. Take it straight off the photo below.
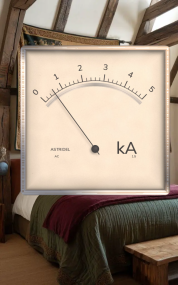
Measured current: 0.6 kA
